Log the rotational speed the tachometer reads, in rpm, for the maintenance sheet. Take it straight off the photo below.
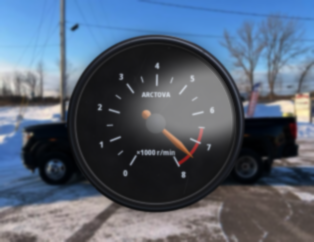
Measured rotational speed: 7500 rpm
